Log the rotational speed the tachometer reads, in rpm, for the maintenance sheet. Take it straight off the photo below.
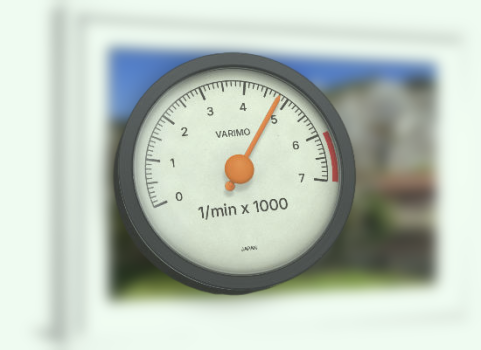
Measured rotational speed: 4800 rpm
